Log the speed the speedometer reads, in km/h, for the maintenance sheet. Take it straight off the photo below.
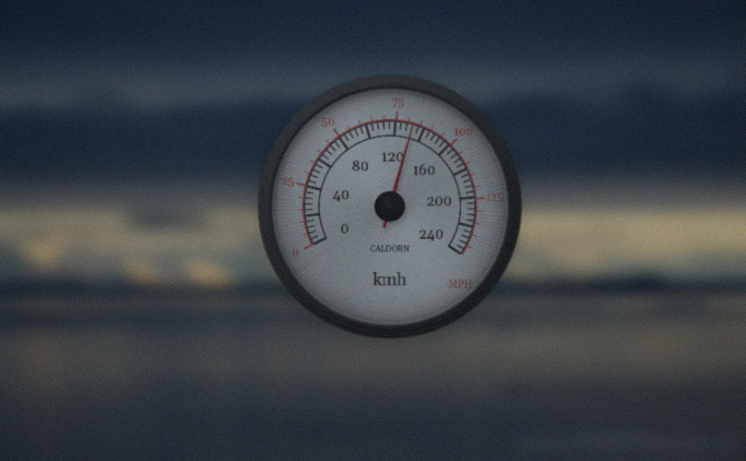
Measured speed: 132 km/h
